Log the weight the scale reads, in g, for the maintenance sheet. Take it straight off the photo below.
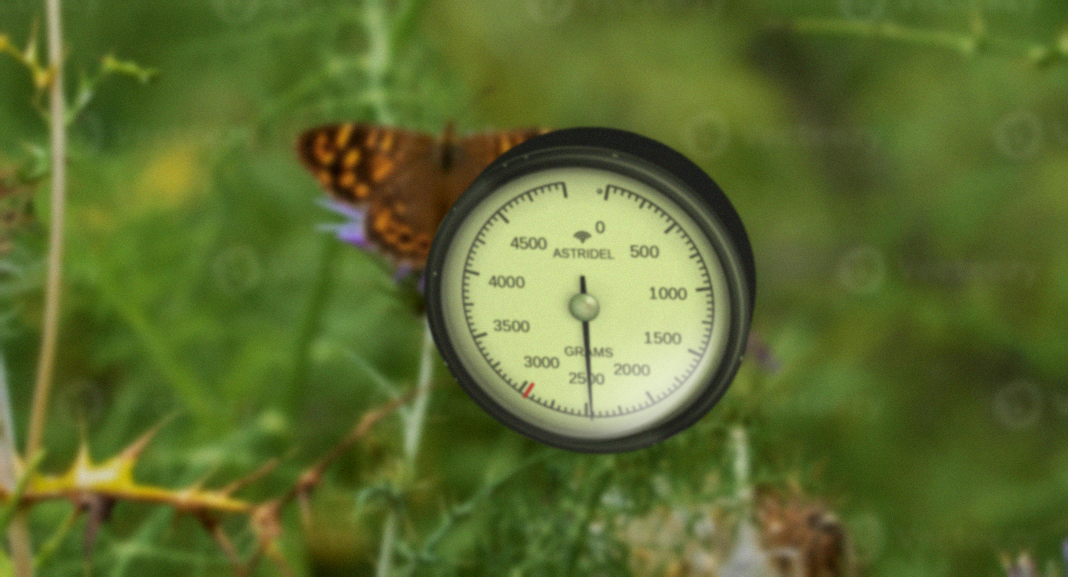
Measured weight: 2450 g
